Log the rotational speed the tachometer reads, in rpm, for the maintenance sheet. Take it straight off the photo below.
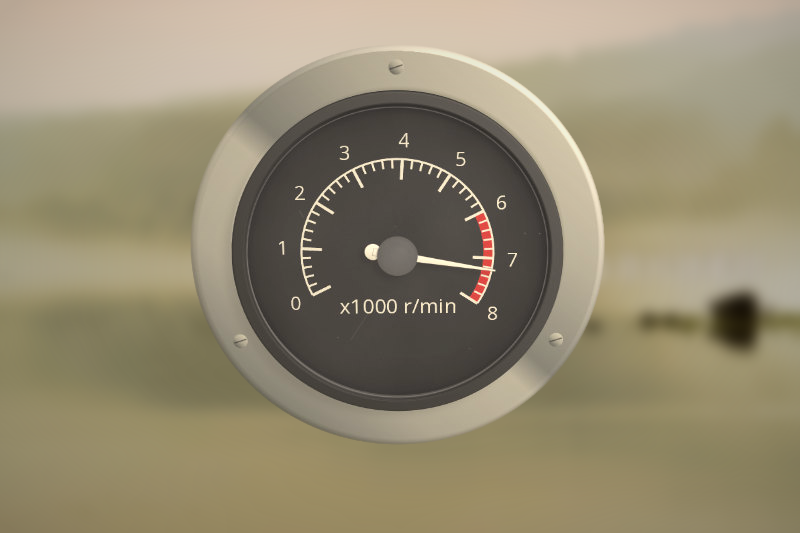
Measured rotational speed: 7200 rpm
